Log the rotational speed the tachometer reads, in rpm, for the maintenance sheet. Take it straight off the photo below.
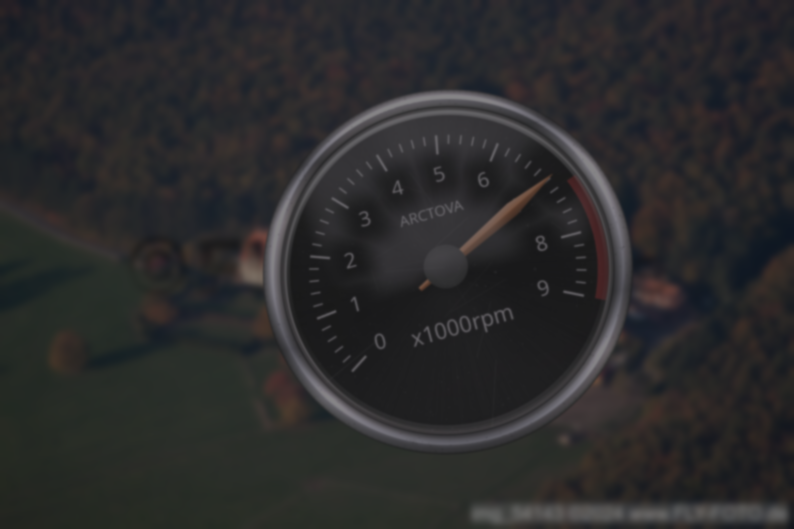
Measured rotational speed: 7000 rpm
